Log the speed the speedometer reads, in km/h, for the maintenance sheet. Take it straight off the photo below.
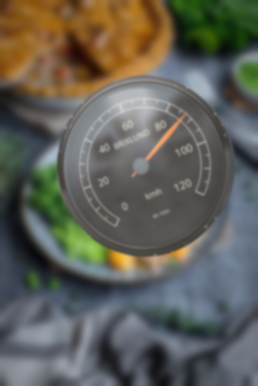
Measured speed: 87.5 km/h
